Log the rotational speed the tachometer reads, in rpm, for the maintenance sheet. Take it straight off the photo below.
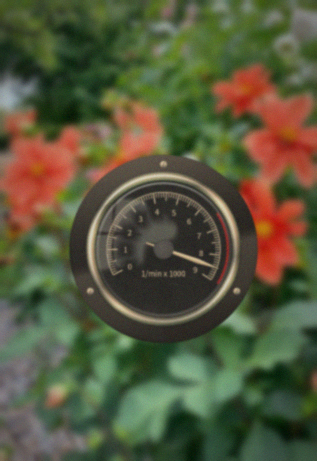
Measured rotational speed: 8500 rpm
